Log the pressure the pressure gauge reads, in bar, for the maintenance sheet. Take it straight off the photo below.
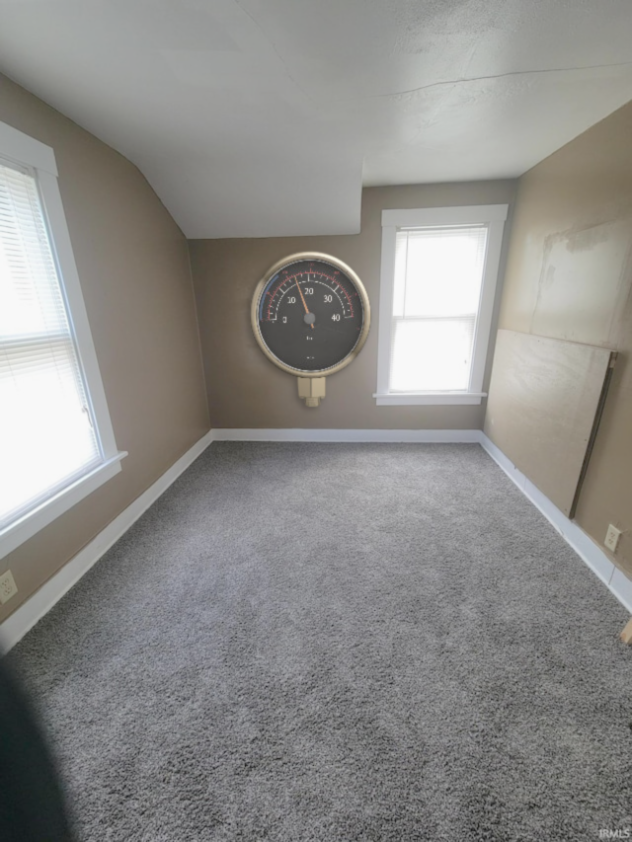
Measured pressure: 16 bar
